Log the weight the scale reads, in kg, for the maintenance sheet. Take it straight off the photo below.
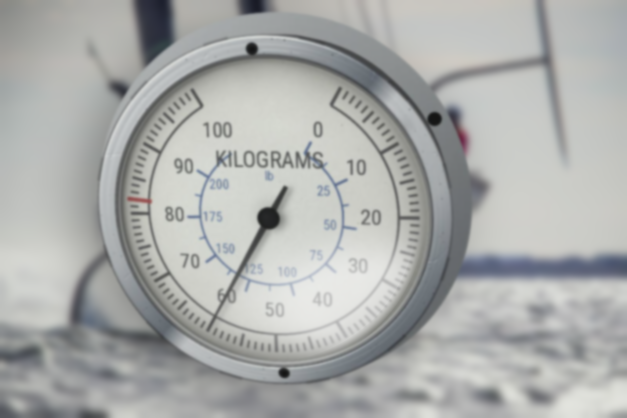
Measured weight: 60 kg
